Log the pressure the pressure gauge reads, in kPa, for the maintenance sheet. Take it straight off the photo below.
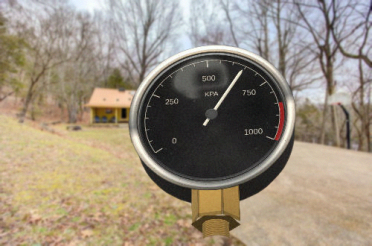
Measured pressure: 650 kPa
